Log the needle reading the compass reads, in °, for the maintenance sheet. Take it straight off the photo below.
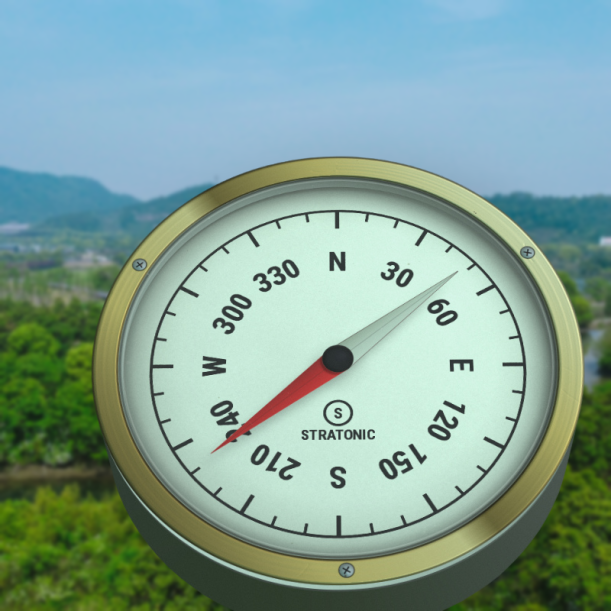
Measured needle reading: 230 °
